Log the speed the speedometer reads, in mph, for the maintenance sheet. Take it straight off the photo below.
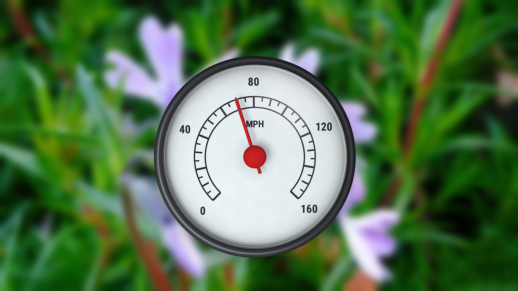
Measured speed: 70 mph
